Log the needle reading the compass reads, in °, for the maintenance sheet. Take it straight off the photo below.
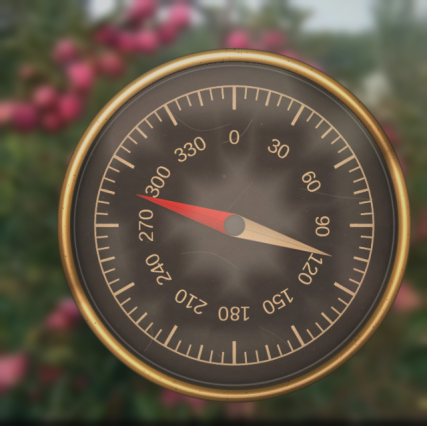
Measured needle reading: 287.5 °
